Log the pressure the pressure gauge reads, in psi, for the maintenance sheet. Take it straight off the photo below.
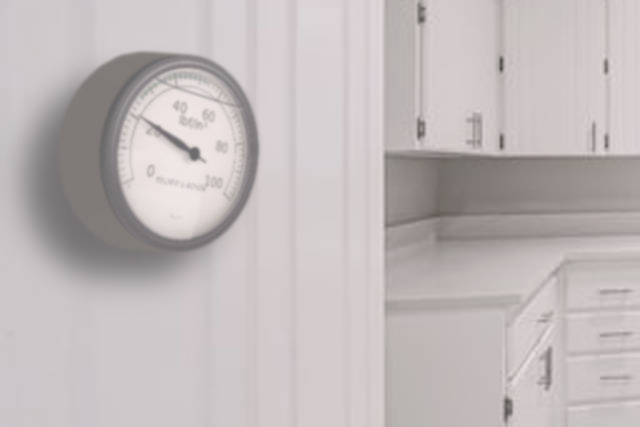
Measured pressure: 20 psi
